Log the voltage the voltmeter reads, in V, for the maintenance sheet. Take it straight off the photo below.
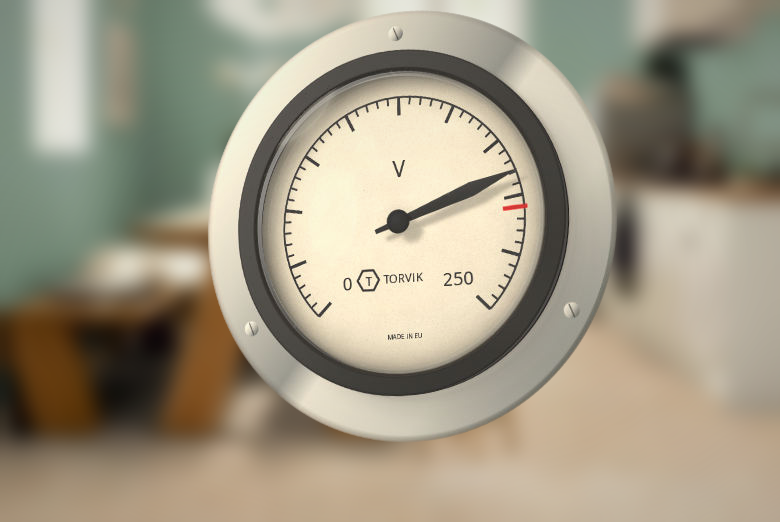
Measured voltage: 190 V
